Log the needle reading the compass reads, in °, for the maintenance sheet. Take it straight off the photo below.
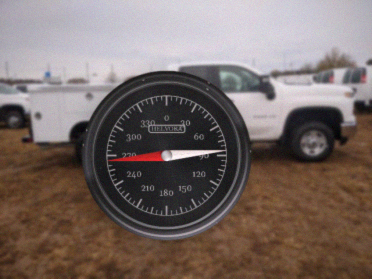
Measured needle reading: 265 °
